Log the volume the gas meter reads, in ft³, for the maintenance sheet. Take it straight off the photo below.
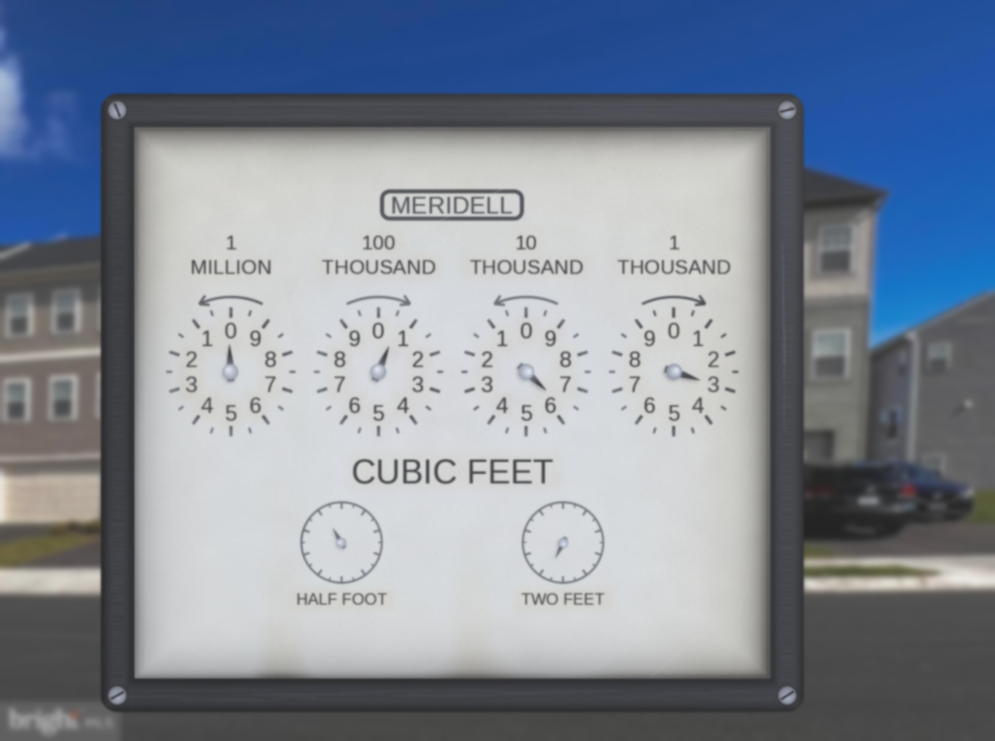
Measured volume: 6300 ft³
